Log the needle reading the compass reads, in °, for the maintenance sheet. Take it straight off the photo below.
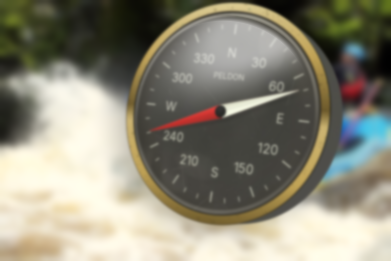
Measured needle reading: 250 °
